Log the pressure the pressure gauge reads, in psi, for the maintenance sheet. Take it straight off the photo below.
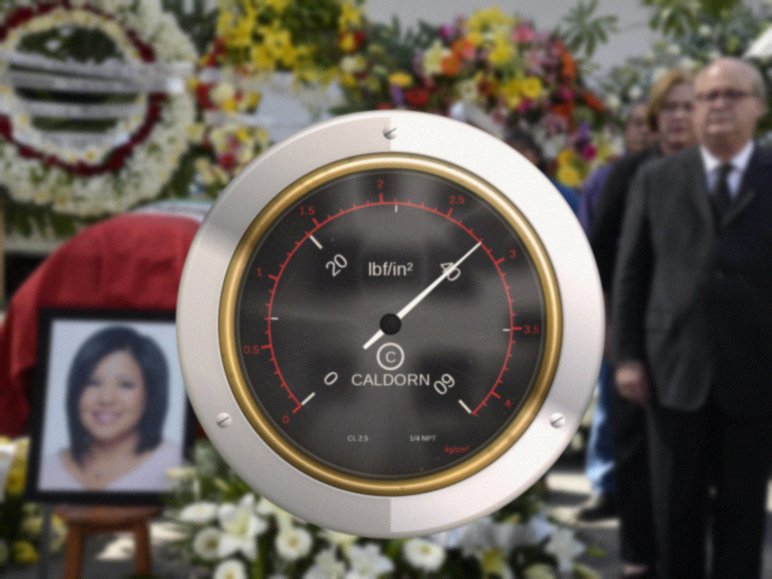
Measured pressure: 40 psi
